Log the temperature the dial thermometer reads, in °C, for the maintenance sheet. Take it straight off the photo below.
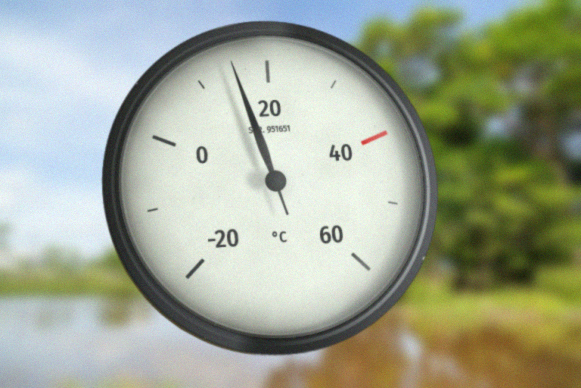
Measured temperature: 15 °C
